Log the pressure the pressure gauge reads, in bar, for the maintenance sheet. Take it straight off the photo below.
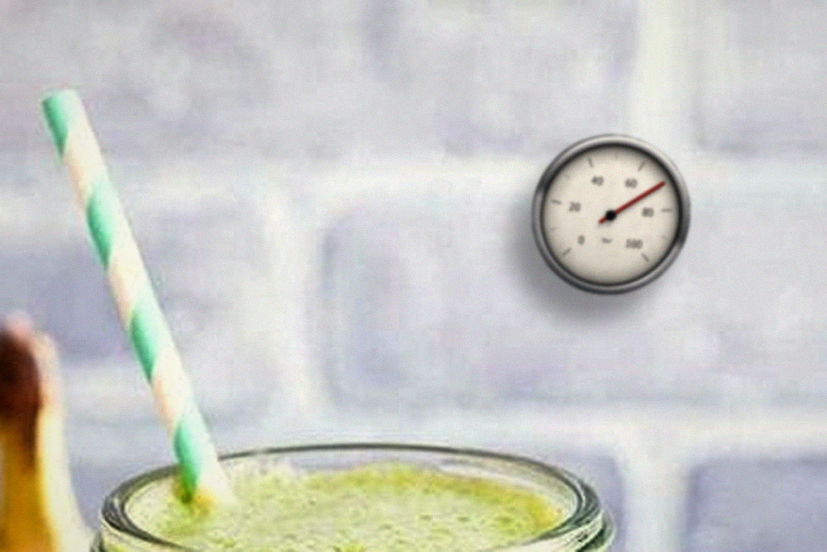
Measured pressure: 70 bar
